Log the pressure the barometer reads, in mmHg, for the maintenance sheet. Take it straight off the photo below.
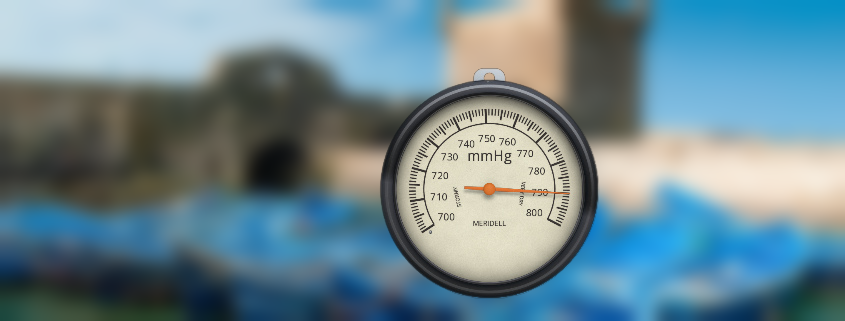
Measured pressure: 790 mmHg
